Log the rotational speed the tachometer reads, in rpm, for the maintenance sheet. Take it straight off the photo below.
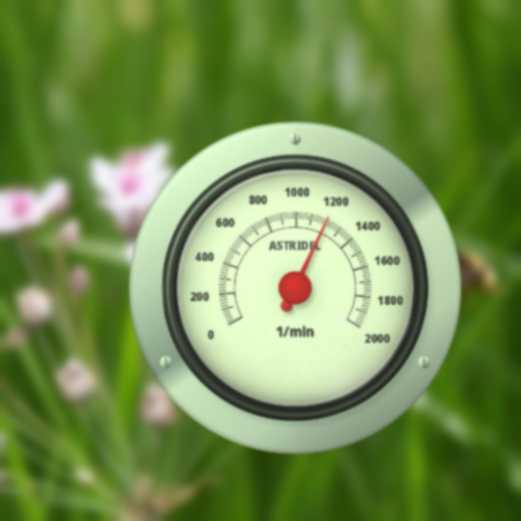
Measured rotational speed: 1200 rpm
